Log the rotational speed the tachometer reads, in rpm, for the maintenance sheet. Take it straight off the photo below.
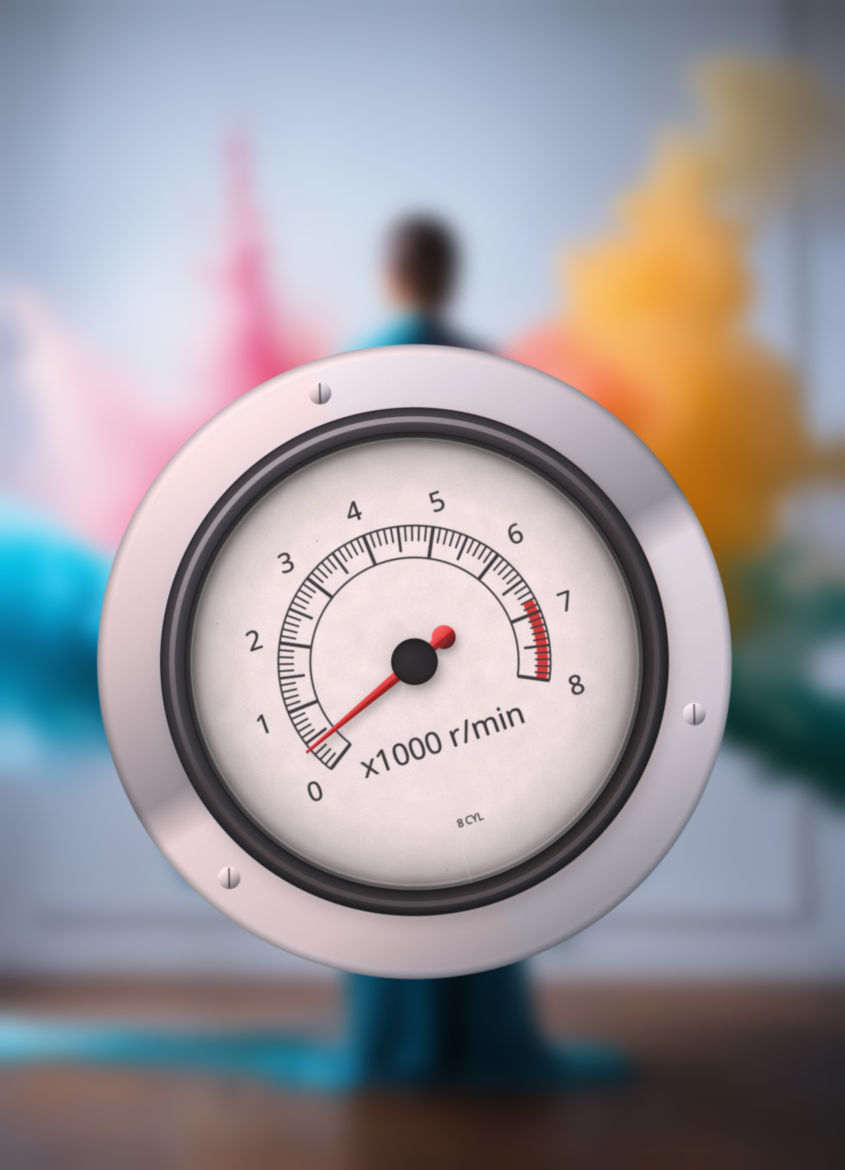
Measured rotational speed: 400 rpm
